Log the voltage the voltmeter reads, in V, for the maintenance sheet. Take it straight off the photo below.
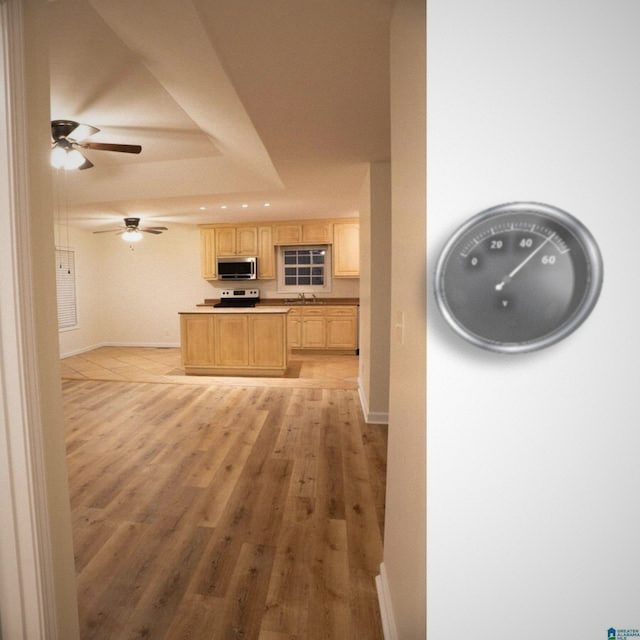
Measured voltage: 50 V
